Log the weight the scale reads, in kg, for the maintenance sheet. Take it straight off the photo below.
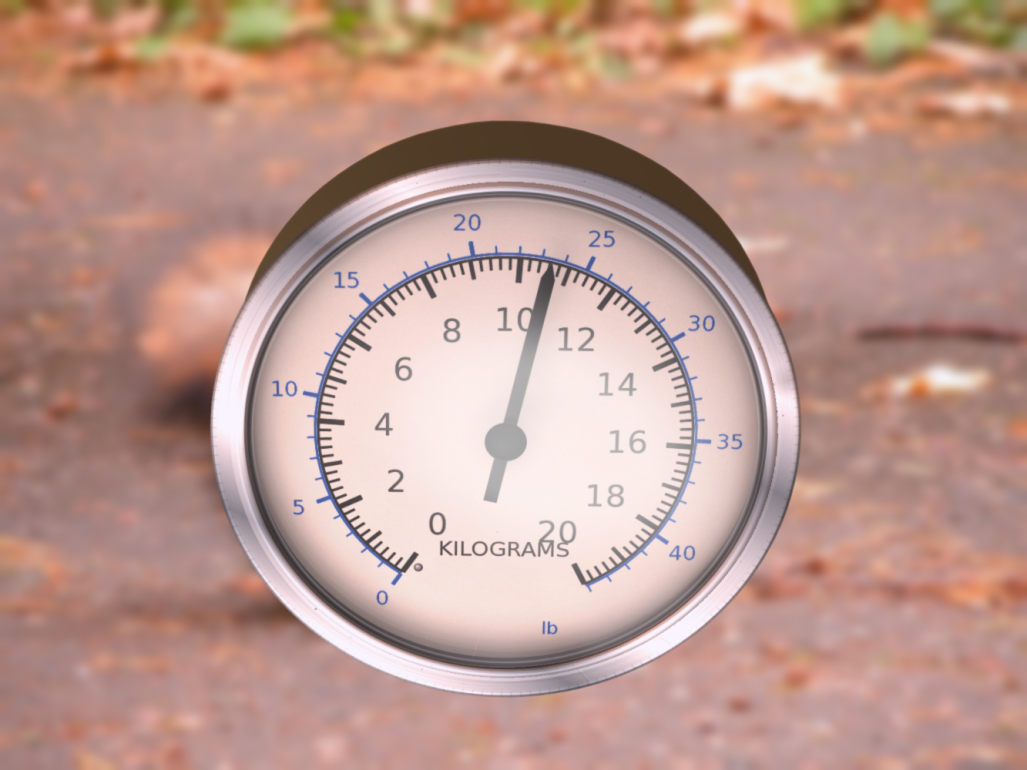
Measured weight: 10.6 kg
